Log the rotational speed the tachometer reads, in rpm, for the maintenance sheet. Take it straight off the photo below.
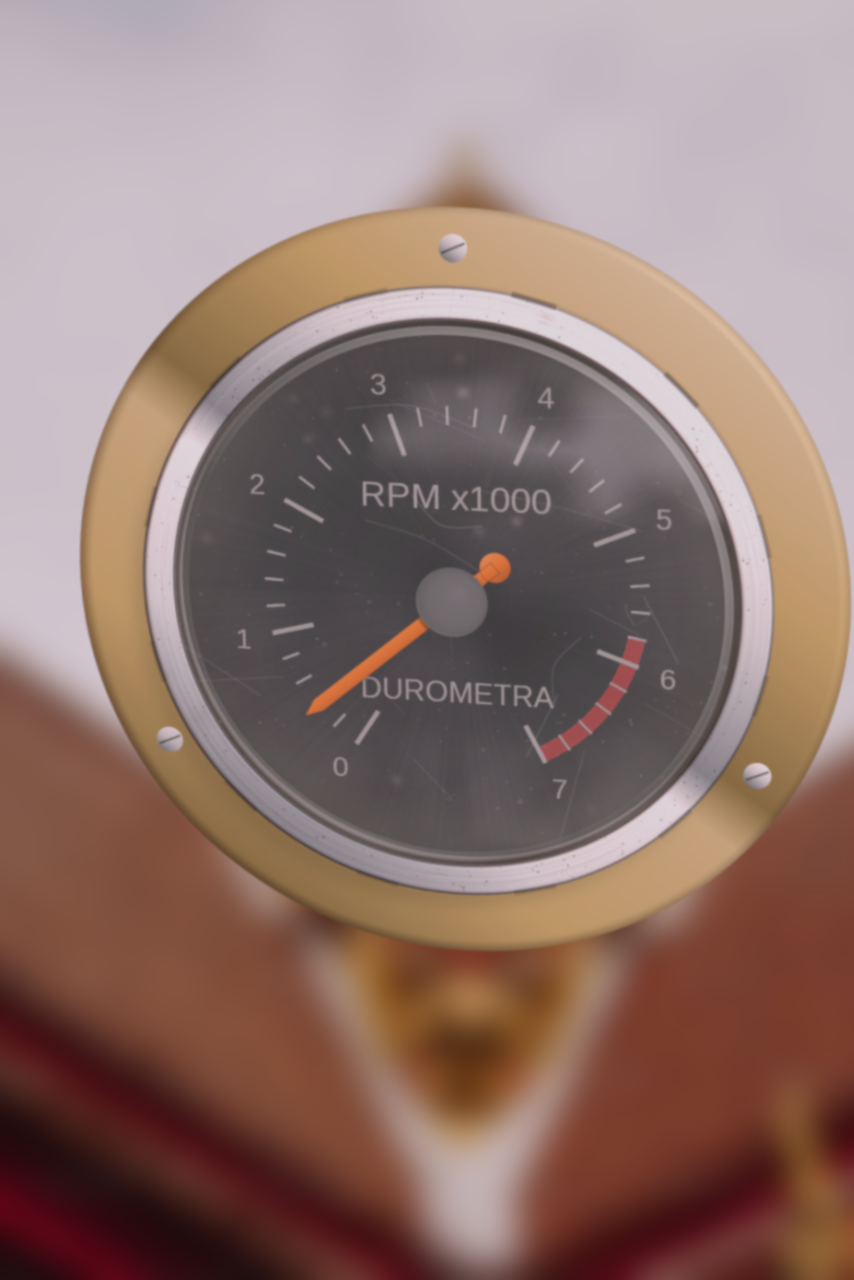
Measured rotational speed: 400 rpm
